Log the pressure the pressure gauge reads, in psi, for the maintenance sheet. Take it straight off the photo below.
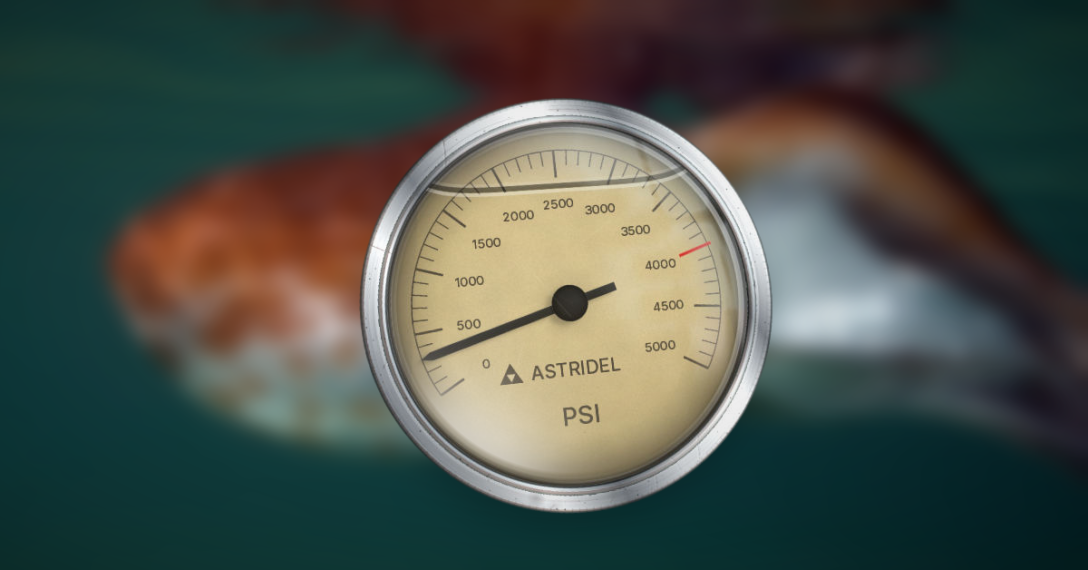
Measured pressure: 300 psi
